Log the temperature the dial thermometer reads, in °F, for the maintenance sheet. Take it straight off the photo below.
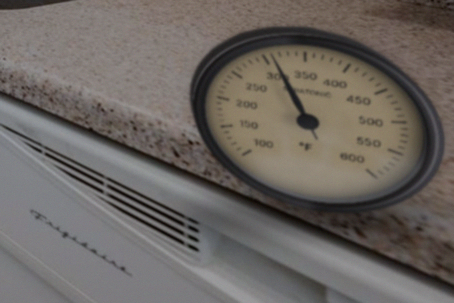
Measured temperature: 310 °F
